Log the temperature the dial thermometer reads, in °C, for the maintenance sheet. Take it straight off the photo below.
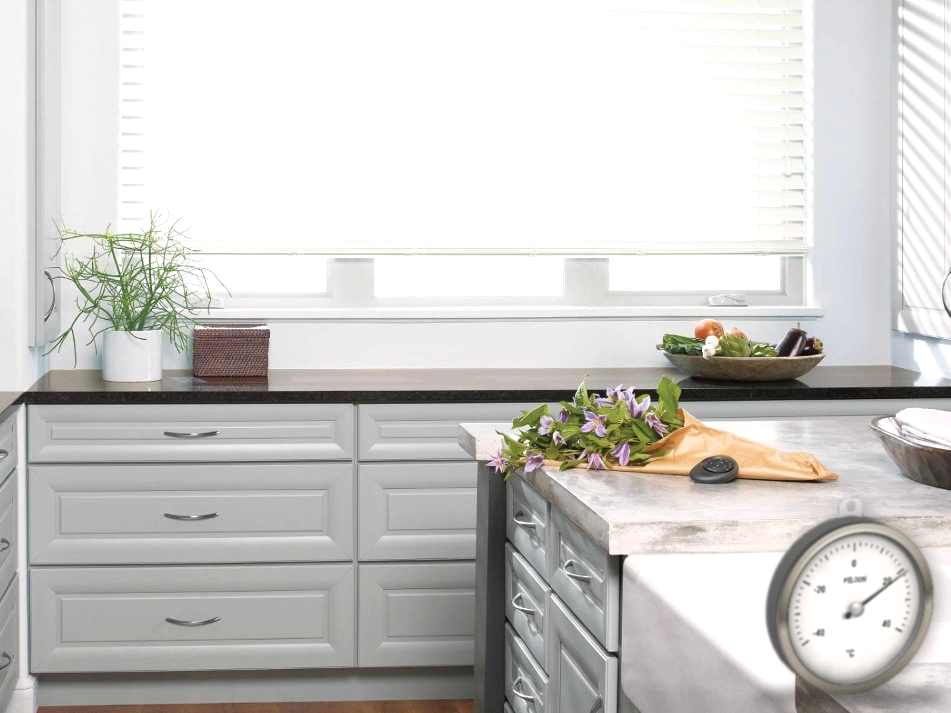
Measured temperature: 20 °C
